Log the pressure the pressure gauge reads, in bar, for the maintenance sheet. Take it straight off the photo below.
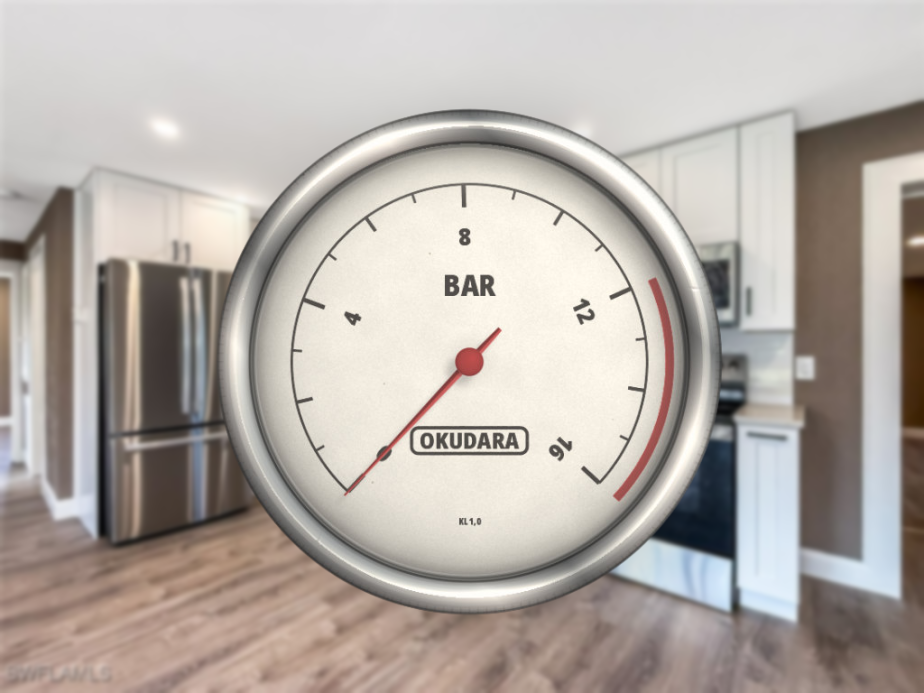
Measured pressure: 0 bar
